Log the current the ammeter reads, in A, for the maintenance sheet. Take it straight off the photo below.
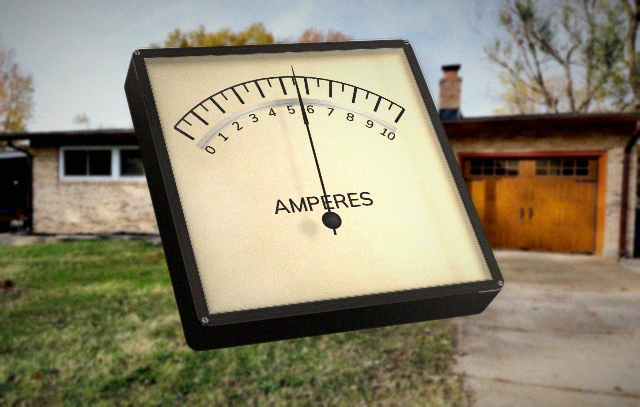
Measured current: 5.5 A
